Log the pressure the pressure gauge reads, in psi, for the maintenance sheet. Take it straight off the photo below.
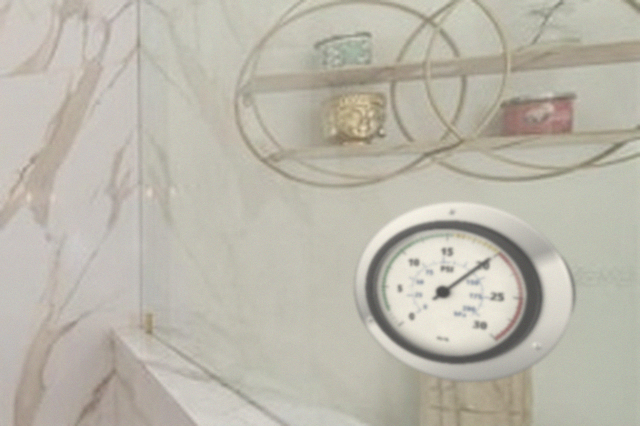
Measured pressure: 20 psi
